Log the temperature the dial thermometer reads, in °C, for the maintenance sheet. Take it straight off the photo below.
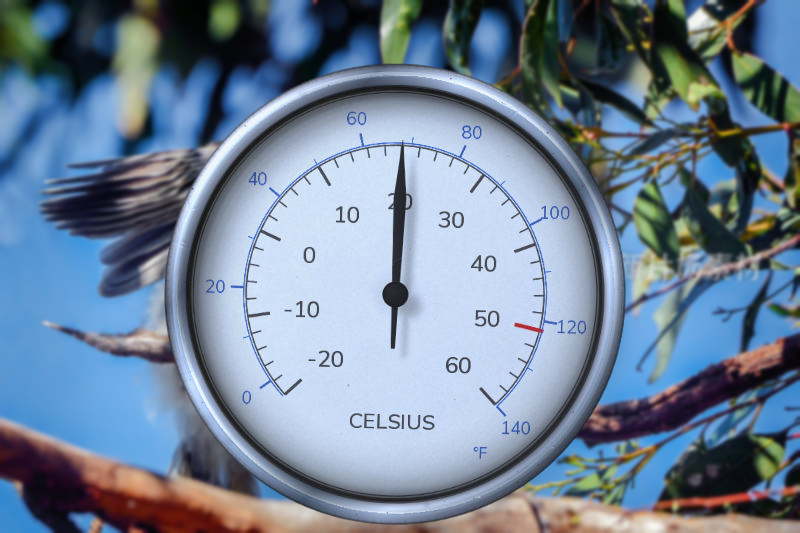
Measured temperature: 20 °C
